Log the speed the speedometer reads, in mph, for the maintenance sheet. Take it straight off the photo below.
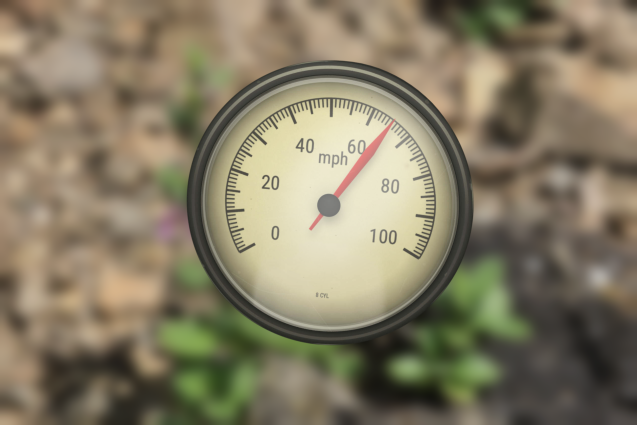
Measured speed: 65 mph
